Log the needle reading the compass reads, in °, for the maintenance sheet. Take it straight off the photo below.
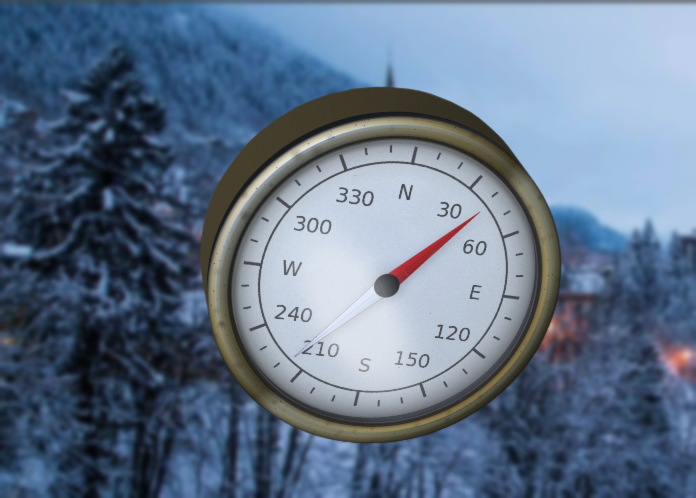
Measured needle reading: 40 °
